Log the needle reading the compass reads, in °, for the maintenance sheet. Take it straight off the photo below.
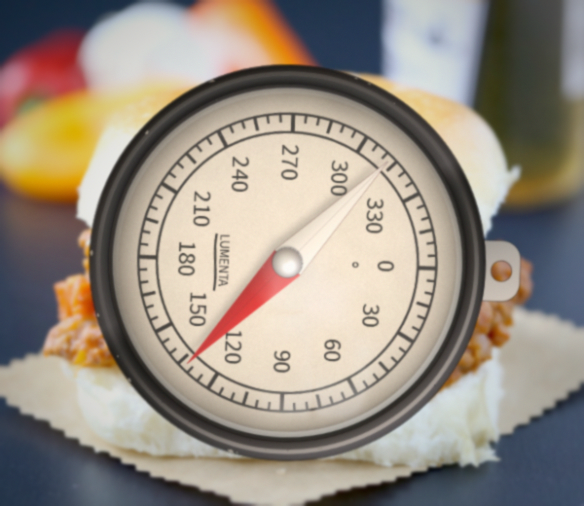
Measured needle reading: 132.5 °
